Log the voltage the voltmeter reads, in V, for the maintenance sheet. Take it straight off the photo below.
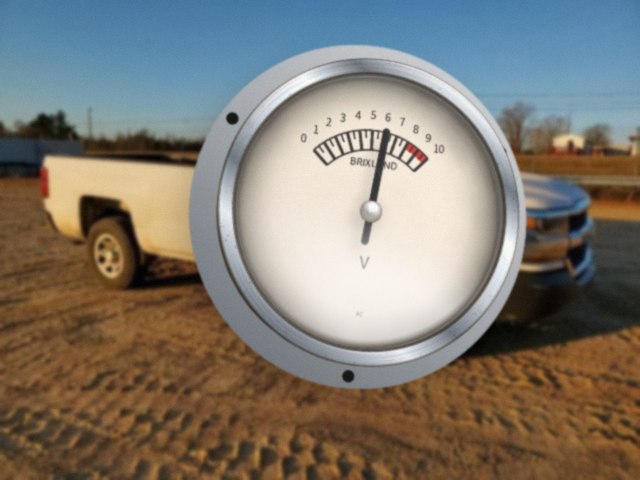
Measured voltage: 6 V
